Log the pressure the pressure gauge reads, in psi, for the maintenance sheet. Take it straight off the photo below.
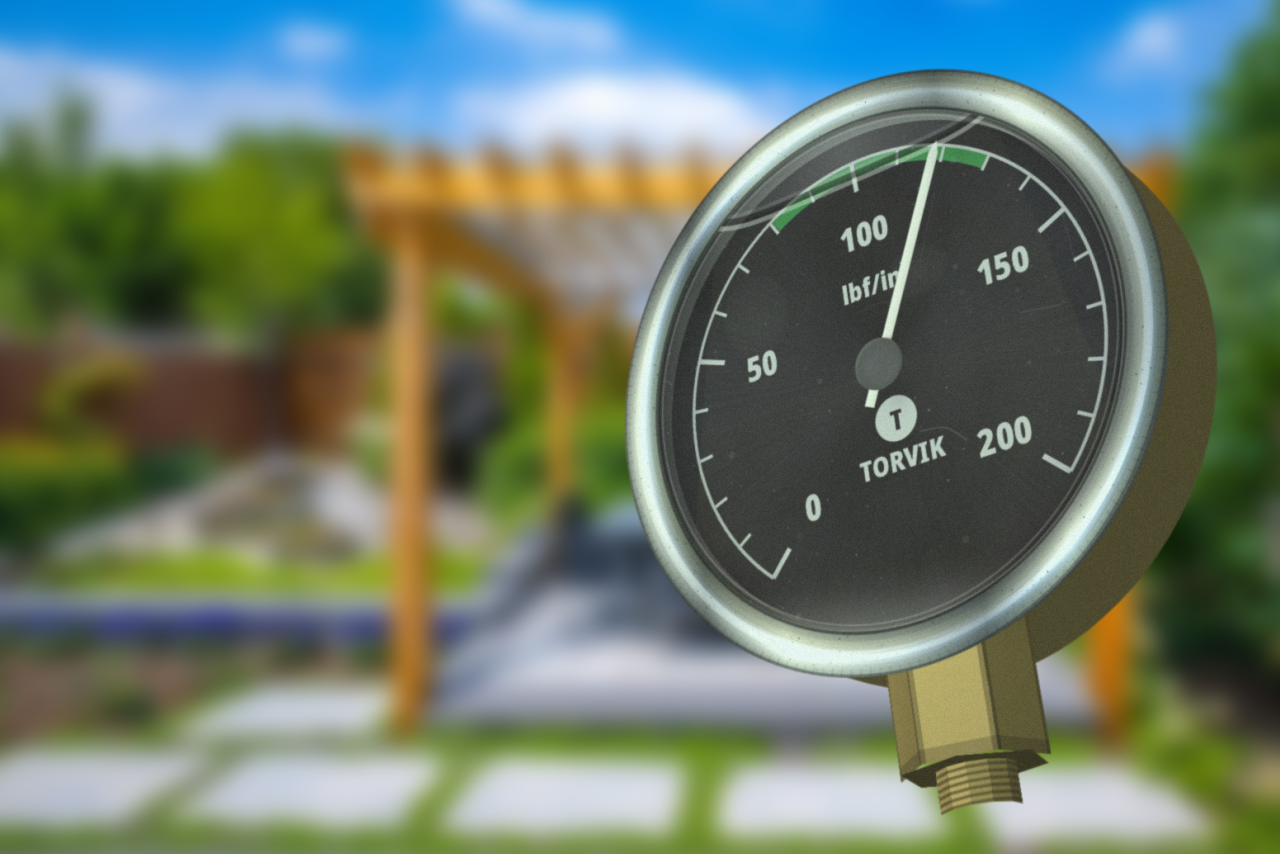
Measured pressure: 120 psi
